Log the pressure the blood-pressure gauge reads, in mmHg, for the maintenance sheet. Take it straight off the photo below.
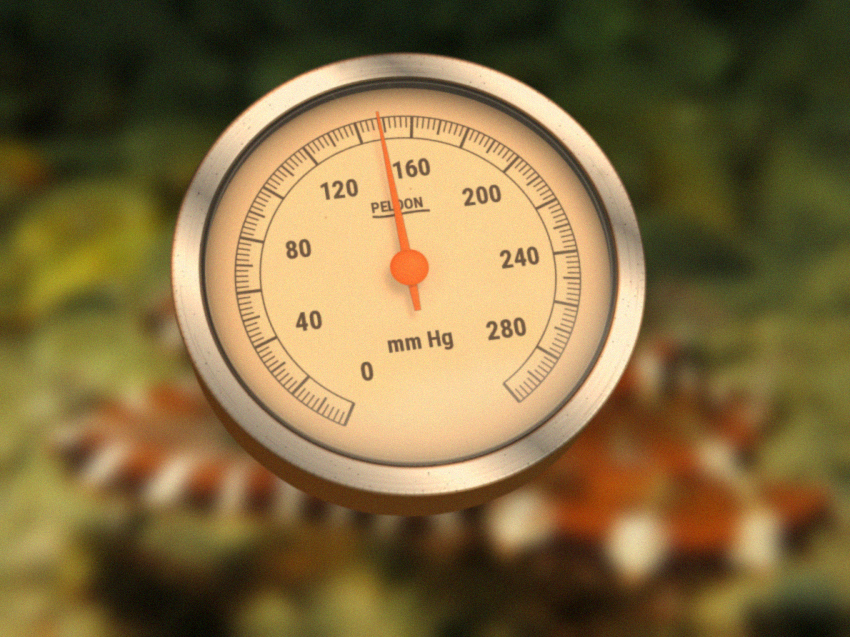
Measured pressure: 148 mmHg
